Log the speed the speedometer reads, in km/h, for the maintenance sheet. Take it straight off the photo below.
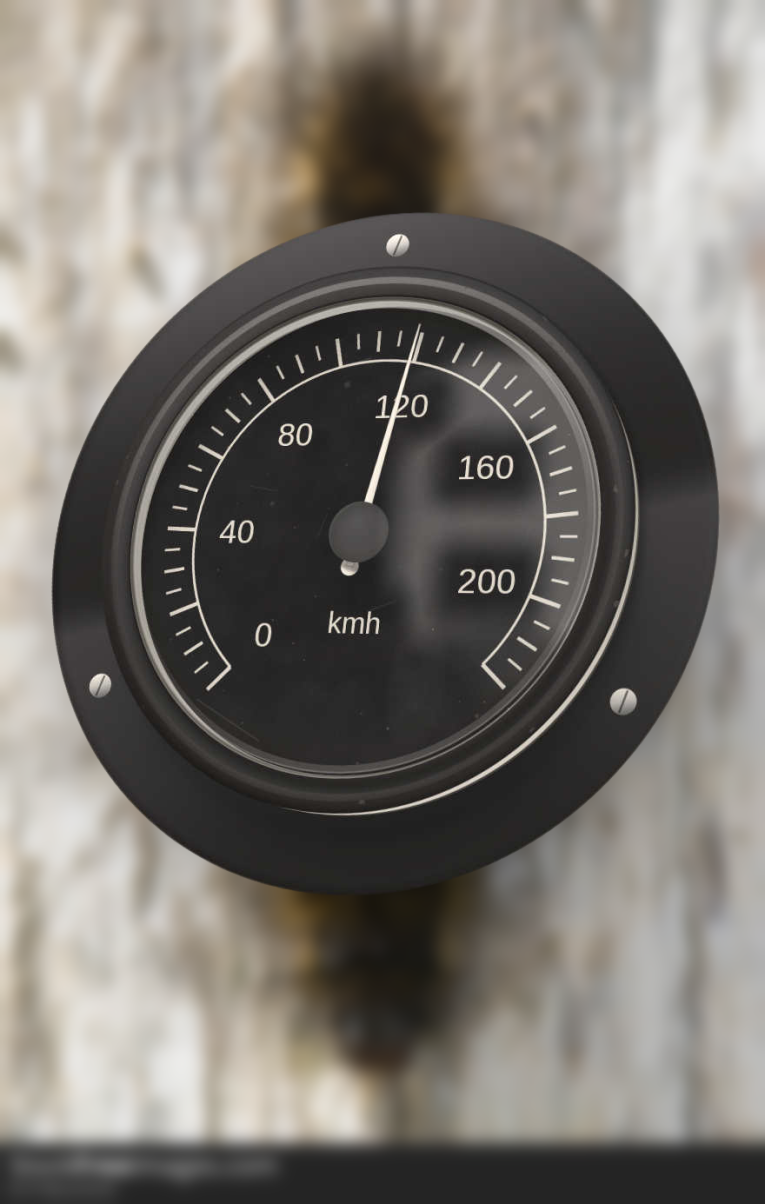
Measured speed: 120 km/h
